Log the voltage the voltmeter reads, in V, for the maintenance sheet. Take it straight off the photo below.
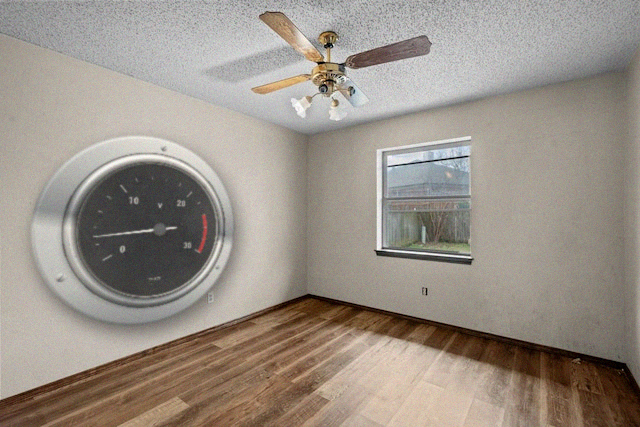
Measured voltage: 3 V
